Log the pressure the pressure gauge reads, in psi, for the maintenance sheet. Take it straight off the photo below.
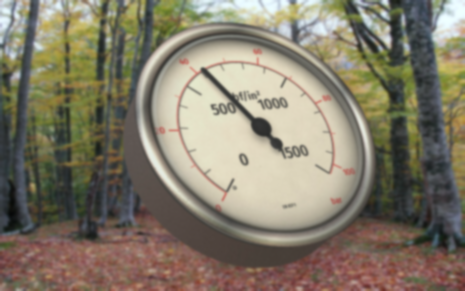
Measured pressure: 600 psi
